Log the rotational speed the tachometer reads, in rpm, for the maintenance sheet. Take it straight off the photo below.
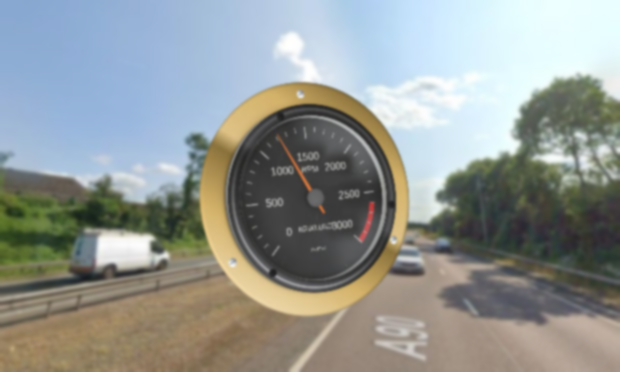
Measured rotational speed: 1200 rpm
